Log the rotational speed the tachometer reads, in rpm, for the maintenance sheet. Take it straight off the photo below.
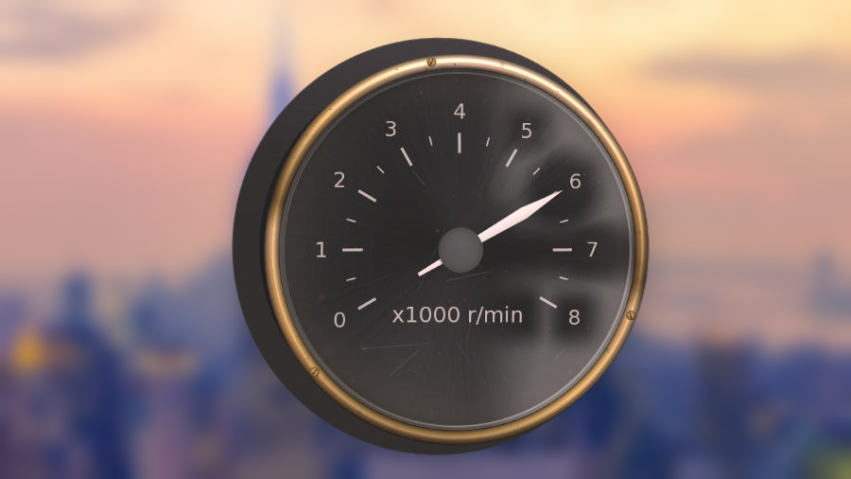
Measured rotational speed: 6000 rpm
